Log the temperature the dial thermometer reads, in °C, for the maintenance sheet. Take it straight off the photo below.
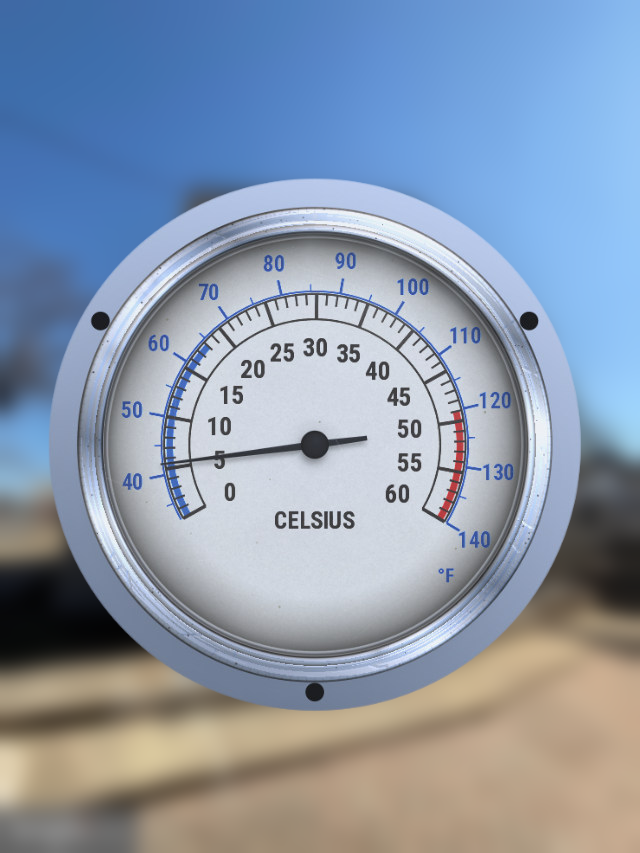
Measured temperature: 5.5 °C
